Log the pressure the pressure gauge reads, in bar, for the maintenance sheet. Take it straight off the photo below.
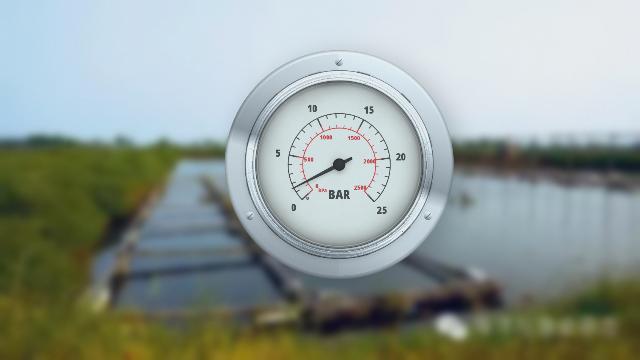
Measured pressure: 1.5 bar
